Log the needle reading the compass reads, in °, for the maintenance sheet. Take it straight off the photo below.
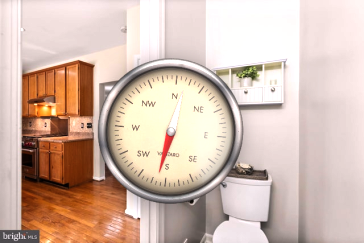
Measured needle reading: 190 °
